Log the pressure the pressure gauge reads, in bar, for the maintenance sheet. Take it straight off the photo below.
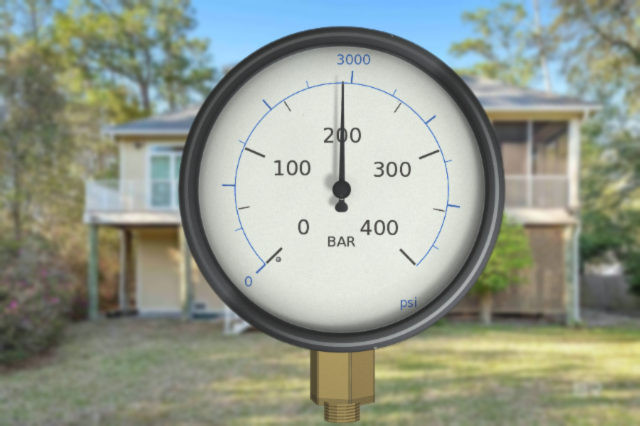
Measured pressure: 200 bar
